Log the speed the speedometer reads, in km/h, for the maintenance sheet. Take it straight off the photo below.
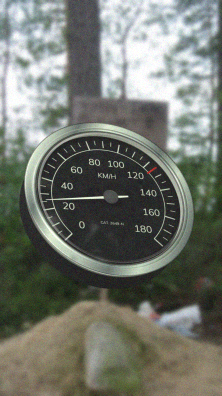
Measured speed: 25 km/h
